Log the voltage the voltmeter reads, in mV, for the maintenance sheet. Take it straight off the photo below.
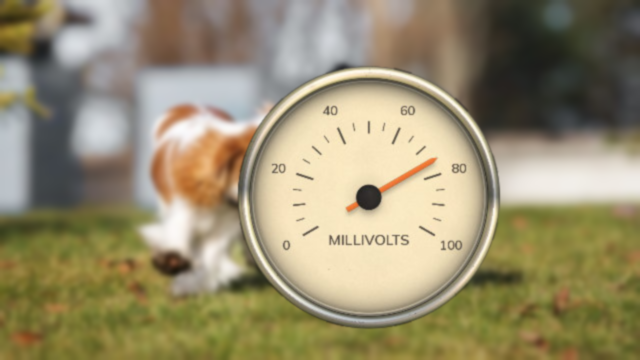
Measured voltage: 75 mV
